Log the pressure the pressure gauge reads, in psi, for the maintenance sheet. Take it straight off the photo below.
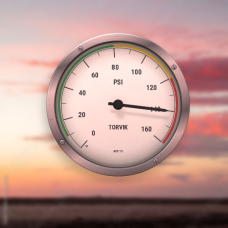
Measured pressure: 140 psi
